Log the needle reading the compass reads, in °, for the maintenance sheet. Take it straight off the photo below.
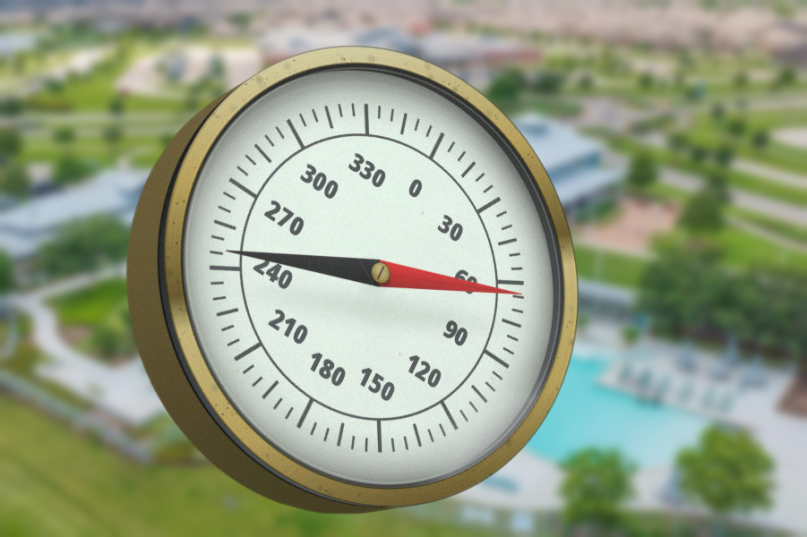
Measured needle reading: 65 °
